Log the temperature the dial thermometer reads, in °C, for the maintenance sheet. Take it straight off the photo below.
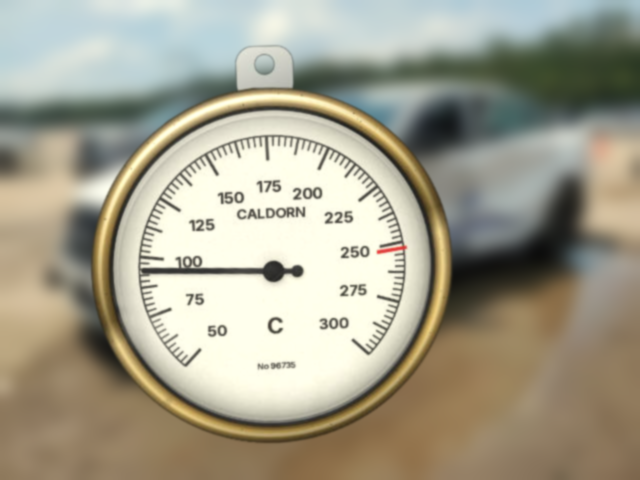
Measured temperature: 95 °C
